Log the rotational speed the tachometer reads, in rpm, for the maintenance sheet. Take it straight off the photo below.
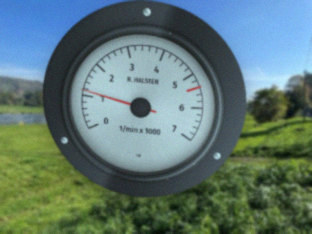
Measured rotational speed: 1200 rpm
